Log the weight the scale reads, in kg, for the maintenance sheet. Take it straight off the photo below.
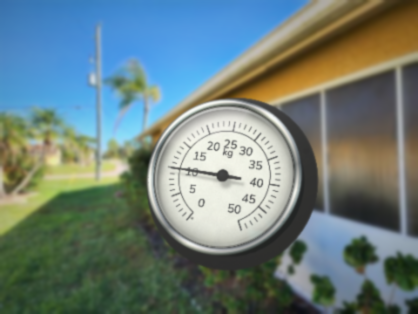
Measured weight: 10 kg
